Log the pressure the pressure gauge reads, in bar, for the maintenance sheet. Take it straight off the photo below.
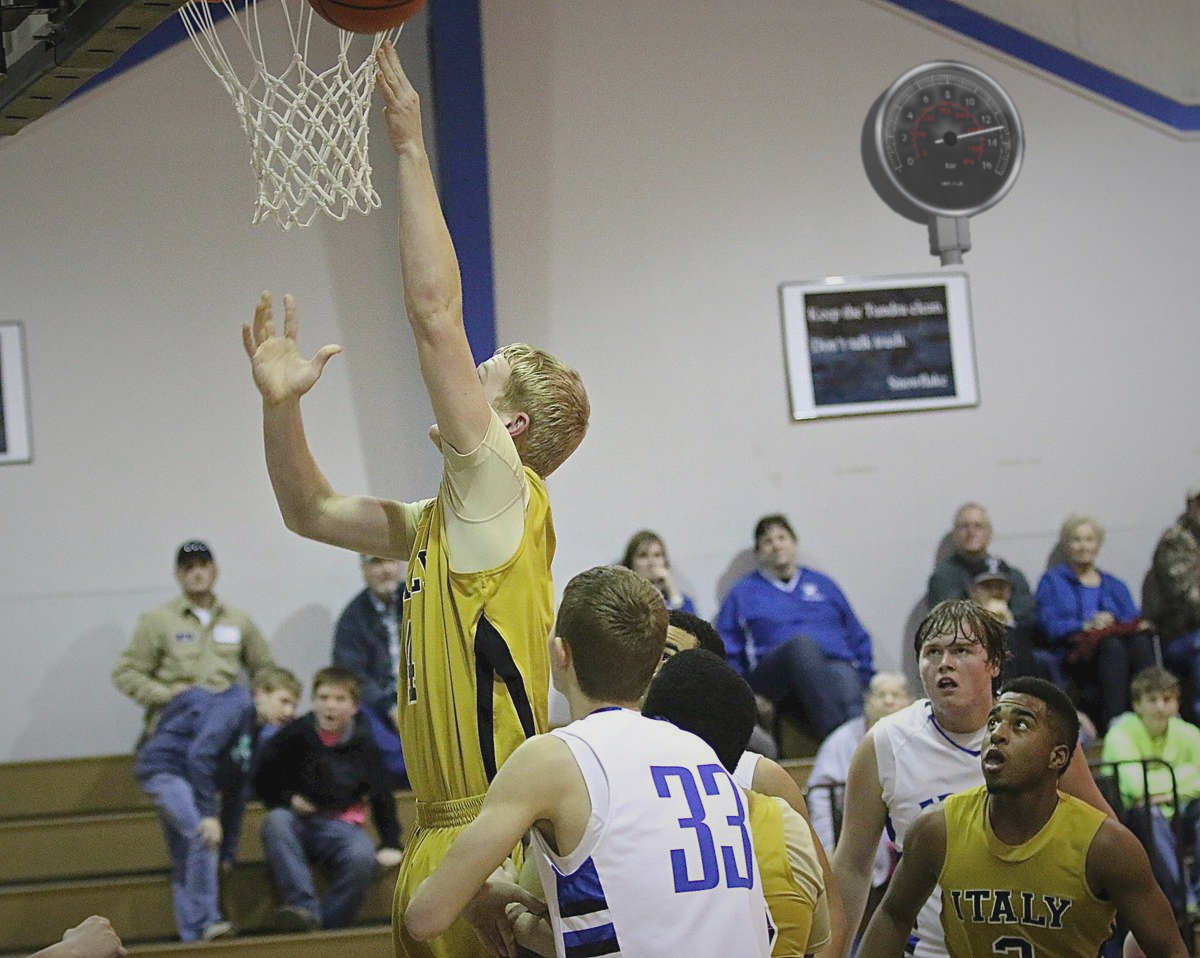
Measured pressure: 13 bar
